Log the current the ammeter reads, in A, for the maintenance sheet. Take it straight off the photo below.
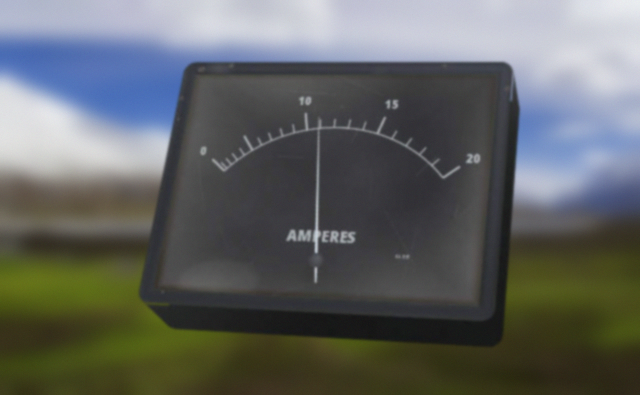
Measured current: 11 A
